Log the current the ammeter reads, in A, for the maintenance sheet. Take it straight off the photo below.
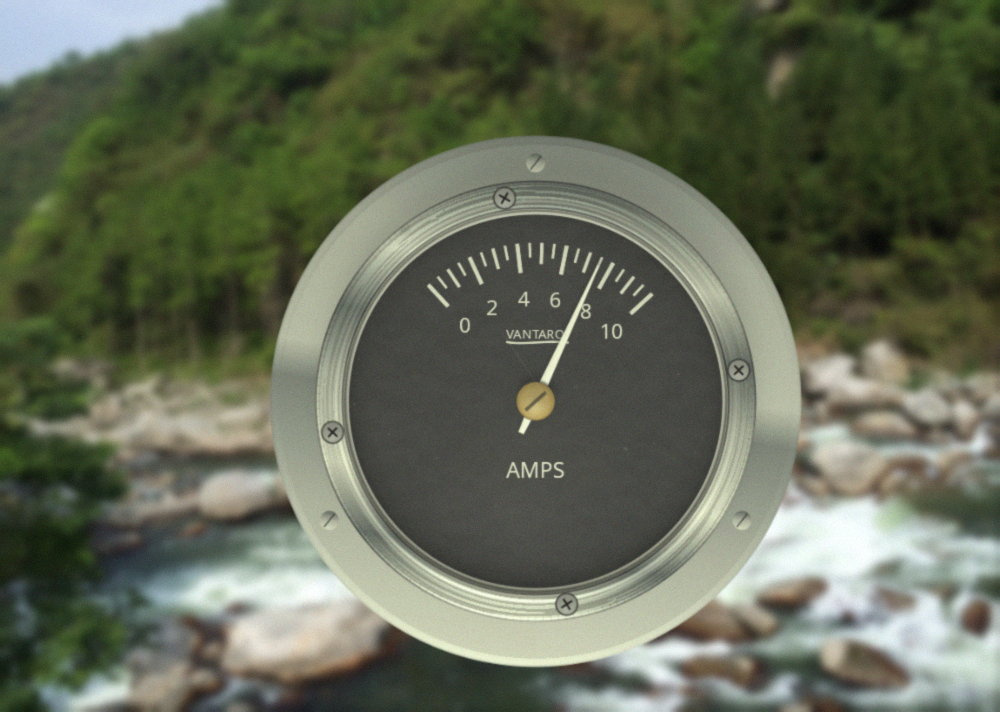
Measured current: 7.5 A
